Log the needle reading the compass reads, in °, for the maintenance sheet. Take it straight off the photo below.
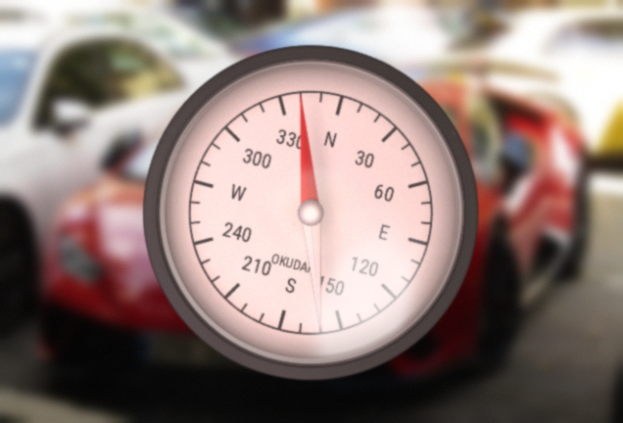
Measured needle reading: 340 °
